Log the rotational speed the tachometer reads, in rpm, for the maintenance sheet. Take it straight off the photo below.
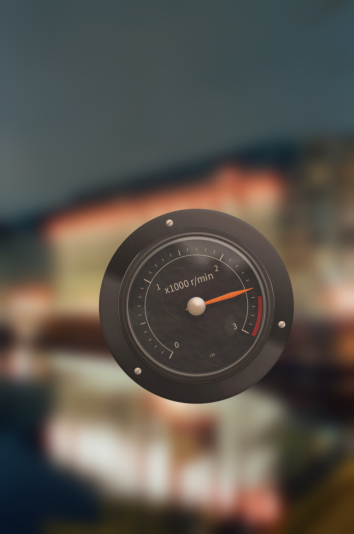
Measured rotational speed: 2500 rpm
